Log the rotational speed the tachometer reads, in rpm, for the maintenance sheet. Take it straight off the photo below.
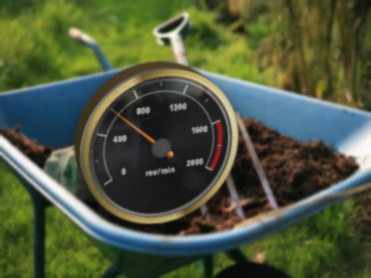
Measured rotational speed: 600 rpm
